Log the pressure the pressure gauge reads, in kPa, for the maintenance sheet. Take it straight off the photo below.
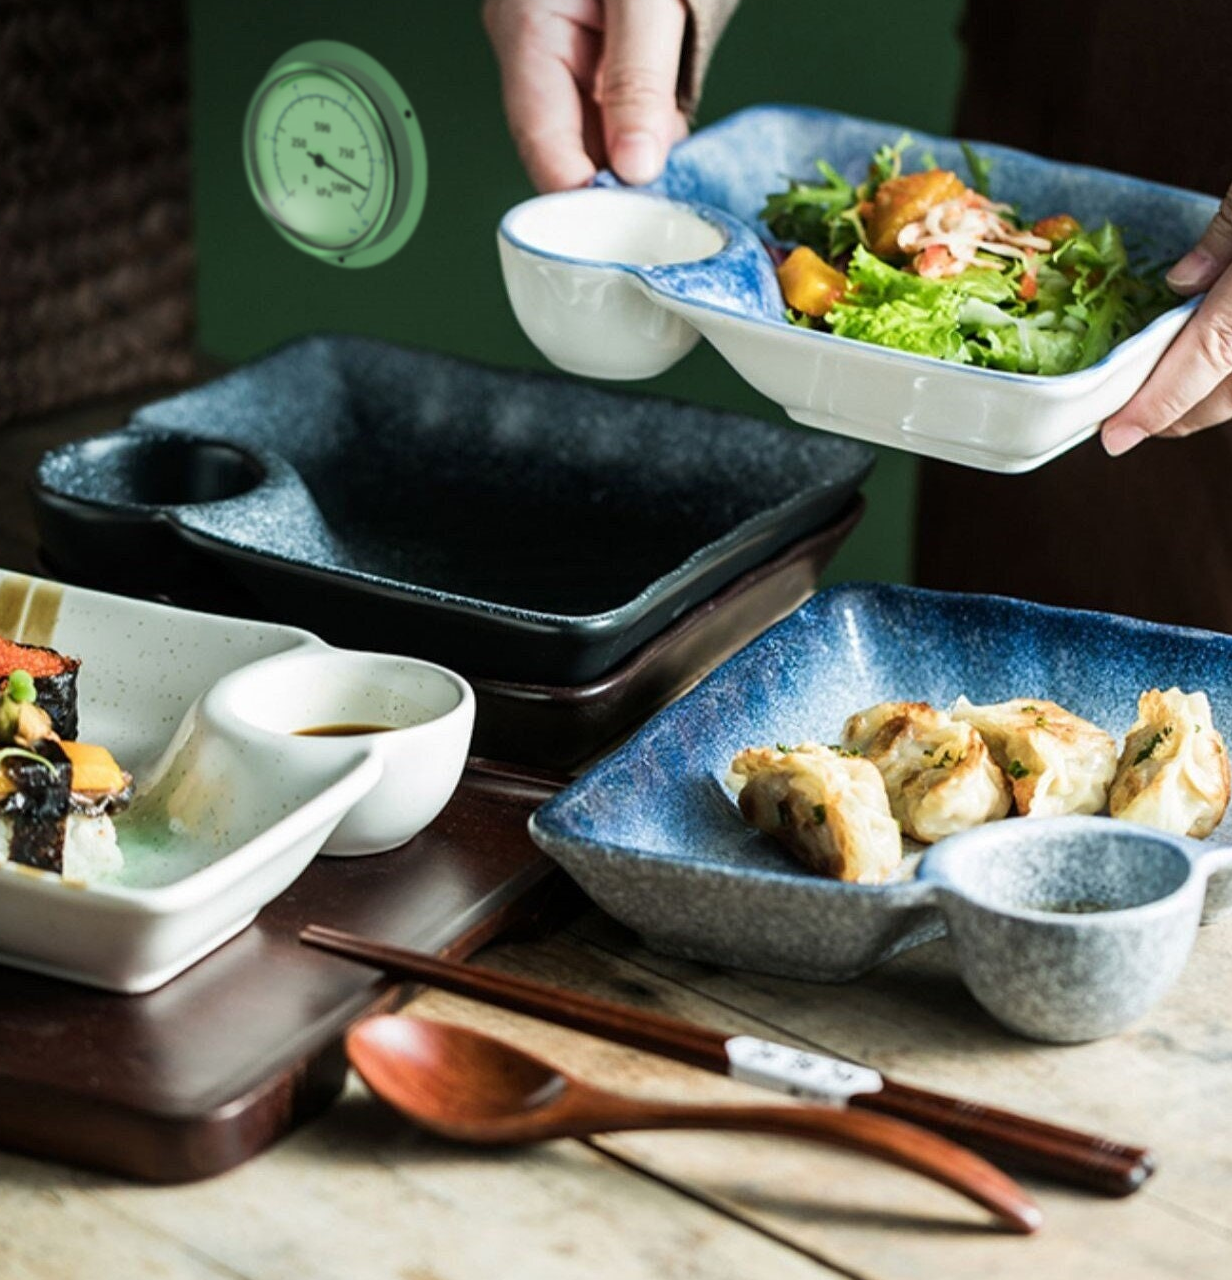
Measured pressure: 900 kPa
